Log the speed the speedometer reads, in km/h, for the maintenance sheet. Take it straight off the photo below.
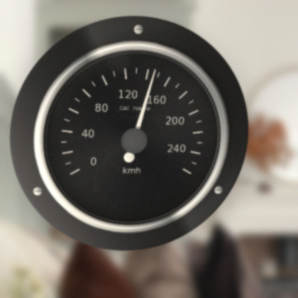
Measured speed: 145 km/h
